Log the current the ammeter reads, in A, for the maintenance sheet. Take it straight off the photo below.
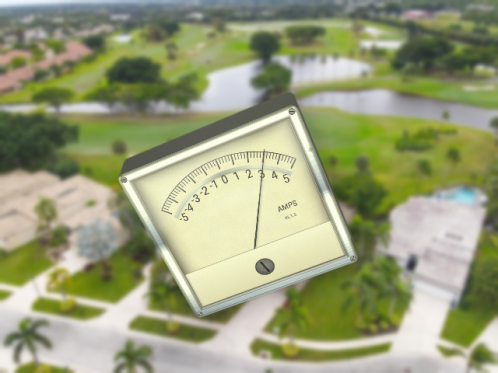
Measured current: 3 A
